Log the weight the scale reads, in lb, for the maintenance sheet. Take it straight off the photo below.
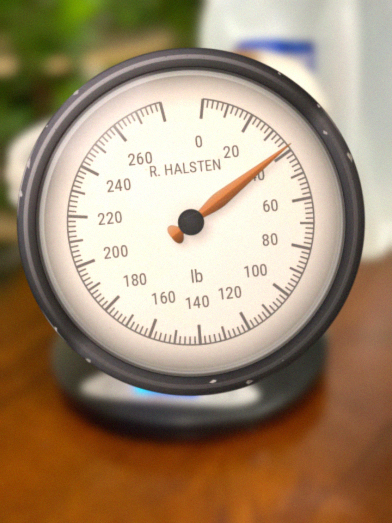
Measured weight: 38 lb
